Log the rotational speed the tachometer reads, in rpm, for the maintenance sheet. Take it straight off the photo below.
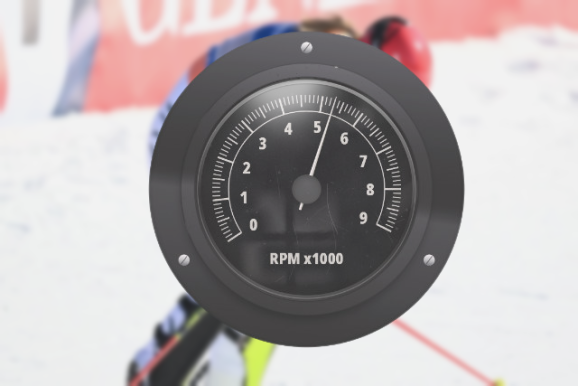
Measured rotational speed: 5300 rpm
